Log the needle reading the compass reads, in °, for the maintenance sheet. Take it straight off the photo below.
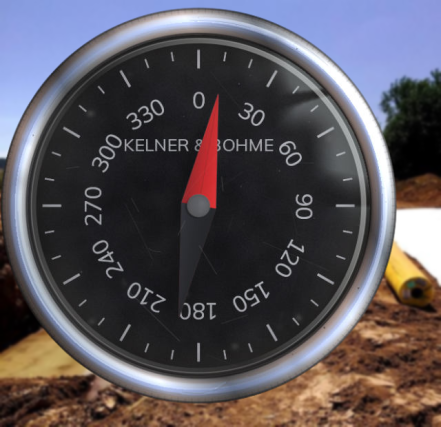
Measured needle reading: 10 °
